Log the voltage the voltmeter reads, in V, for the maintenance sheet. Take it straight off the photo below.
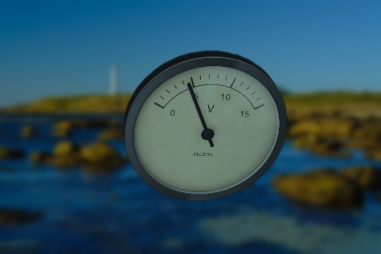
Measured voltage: 4.5 V
